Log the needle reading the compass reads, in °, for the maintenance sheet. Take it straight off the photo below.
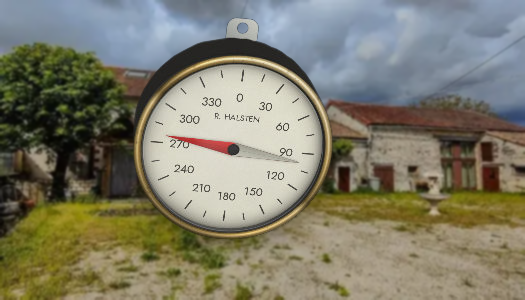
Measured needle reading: 277.5 °
